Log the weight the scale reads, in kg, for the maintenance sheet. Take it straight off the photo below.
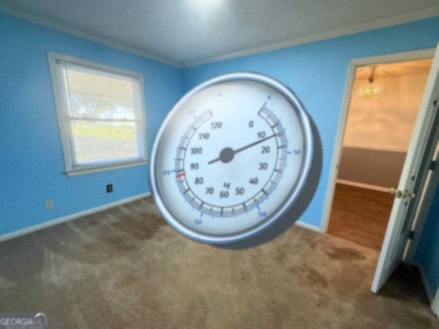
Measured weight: 15 kg
